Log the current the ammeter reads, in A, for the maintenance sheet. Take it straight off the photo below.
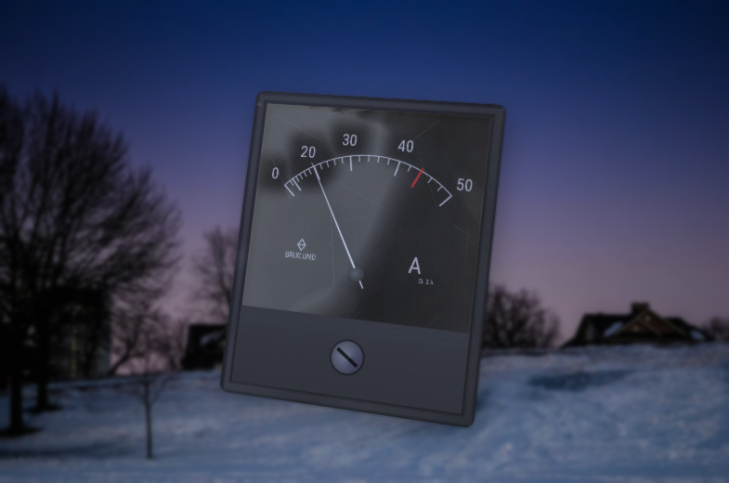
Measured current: 20 A
